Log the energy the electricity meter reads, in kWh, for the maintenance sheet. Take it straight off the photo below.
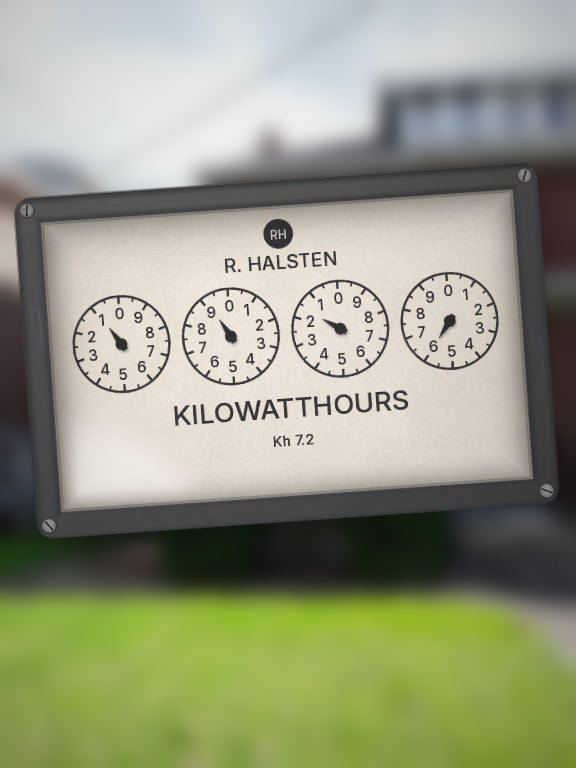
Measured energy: 916 kWh
